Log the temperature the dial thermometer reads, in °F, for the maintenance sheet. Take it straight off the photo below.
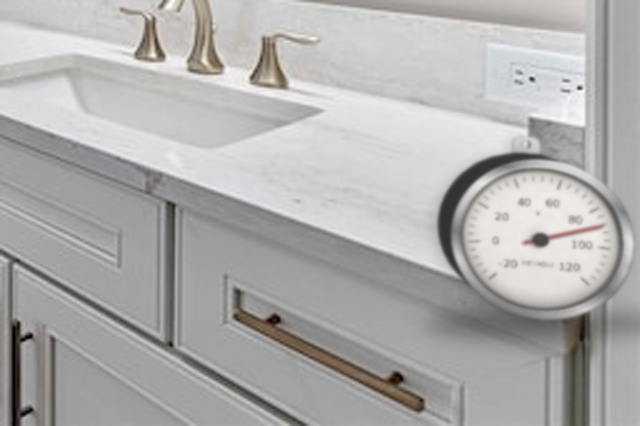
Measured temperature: 88 °F
